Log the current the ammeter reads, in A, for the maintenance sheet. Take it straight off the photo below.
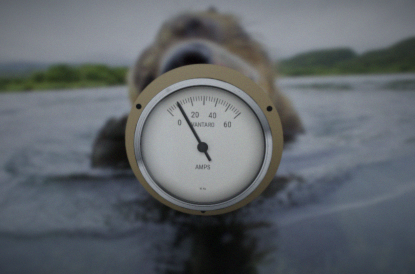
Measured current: 10 A
